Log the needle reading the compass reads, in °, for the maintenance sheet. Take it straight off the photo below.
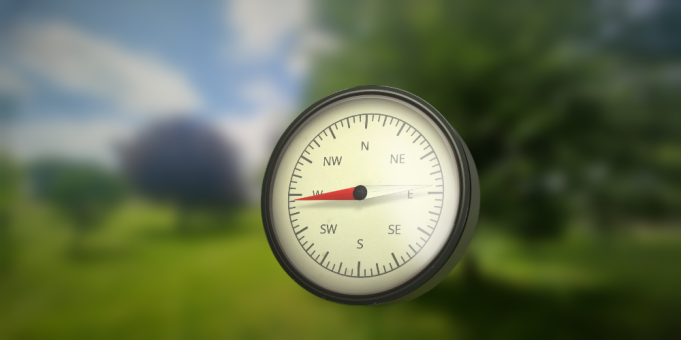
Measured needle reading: 265 °
